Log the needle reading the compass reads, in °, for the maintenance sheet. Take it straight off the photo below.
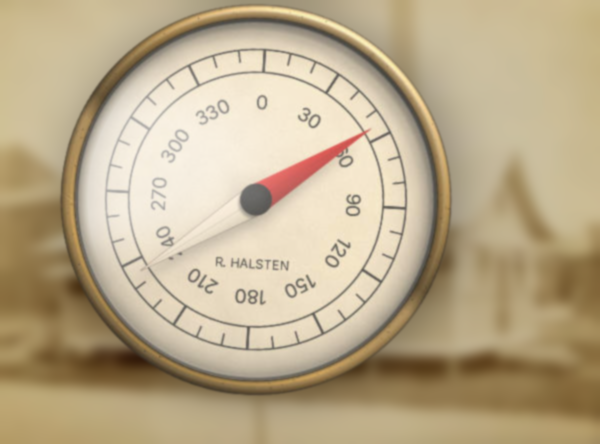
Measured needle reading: 55 °
